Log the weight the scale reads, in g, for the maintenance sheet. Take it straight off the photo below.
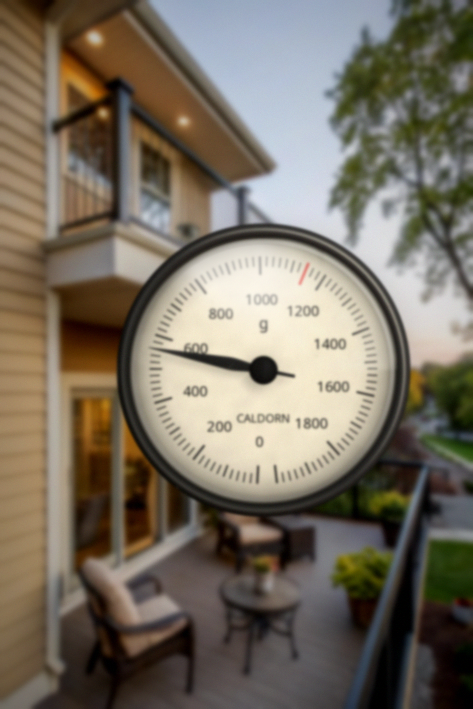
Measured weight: 560 g
